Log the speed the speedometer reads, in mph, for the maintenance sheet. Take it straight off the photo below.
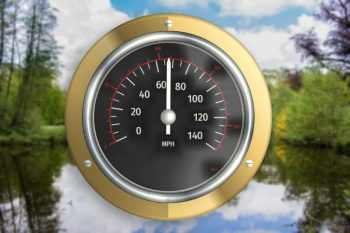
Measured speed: 67.5 mph
